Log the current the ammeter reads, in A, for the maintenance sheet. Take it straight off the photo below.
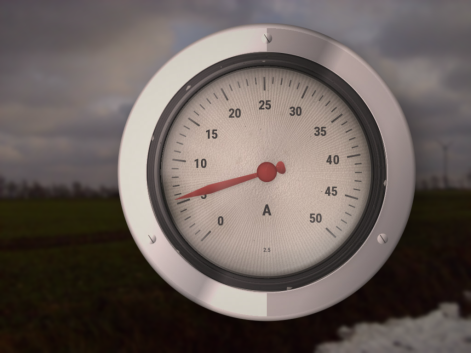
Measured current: 5.5 A
